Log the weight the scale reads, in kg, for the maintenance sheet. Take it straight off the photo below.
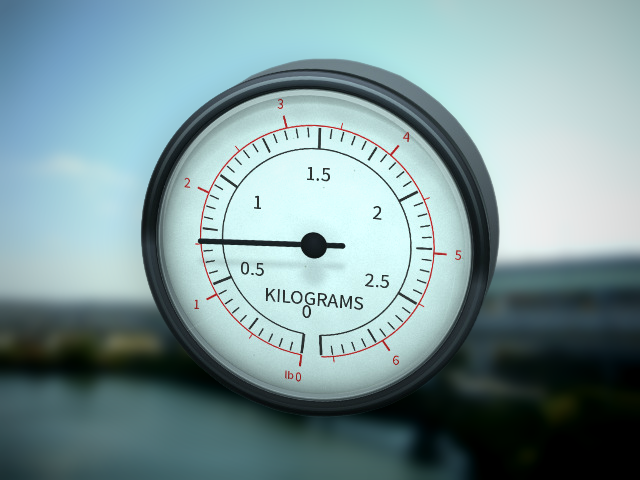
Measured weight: 0.7 kg
